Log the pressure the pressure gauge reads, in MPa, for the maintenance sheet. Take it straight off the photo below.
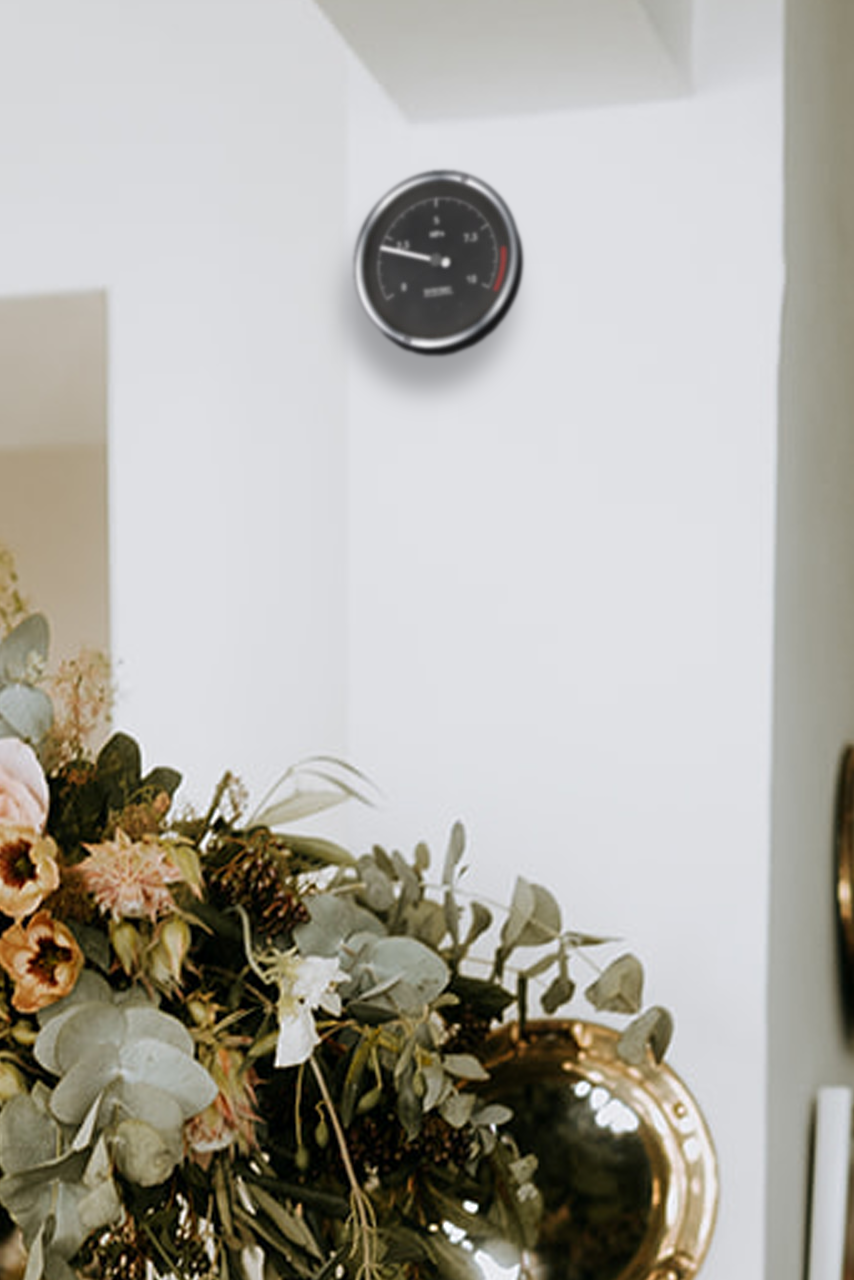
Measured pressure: 2 MPa
